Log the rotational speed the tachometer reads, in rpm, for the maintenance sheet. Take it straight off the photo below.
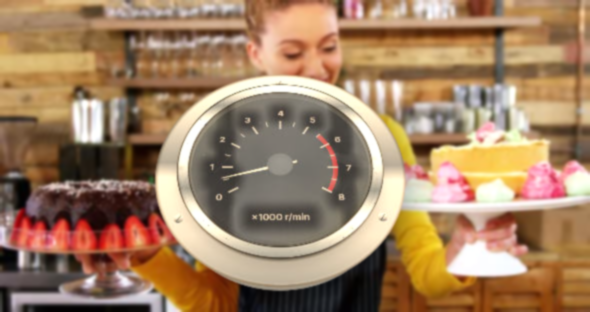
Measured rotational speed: 500 rpm
